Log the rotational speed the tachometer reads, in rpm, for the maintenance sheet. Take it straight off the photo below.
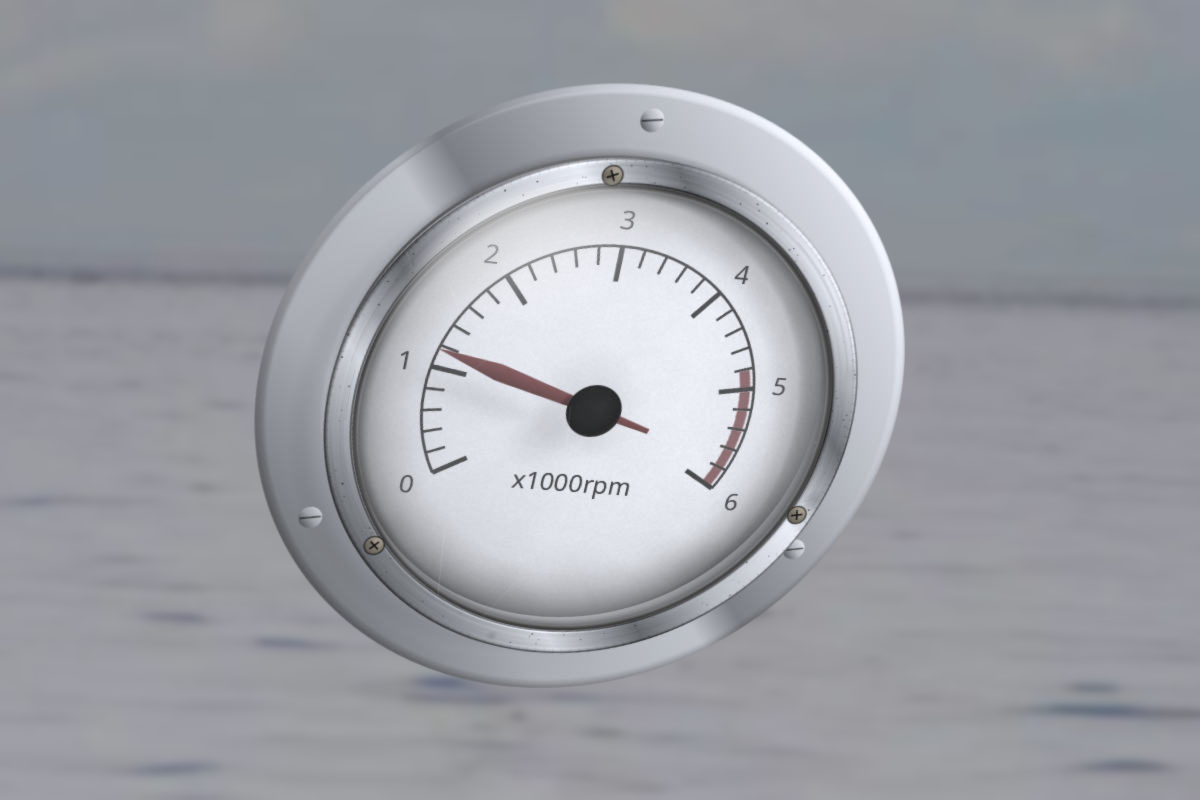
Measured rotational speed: 1200 rpm
